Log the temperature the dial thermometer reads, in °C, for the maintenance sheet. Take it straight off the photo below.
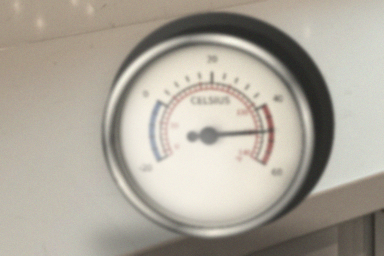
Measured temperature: 48 °C
